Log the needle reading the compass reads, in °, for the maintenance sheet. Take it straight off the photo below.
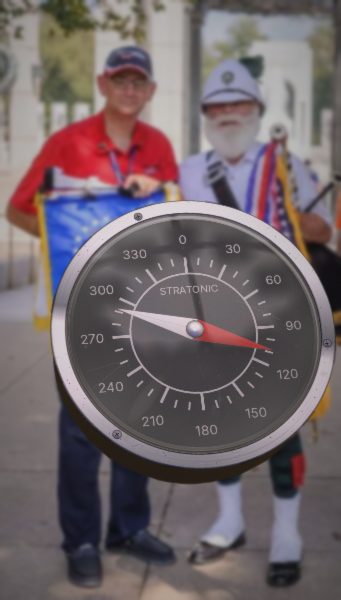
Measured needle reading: 110 °
